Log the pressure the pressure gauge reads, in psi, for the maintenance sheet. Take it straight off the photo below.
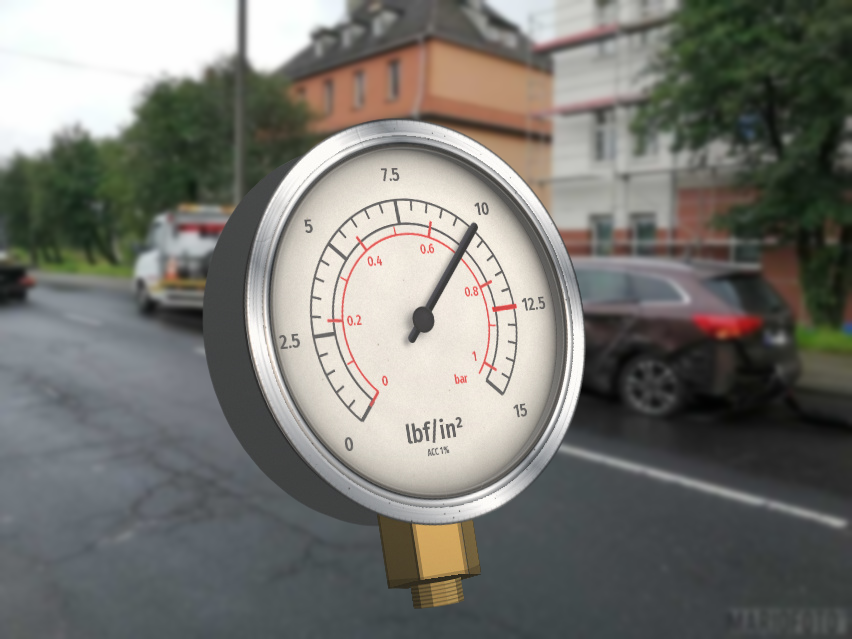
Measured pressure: 10 psi
